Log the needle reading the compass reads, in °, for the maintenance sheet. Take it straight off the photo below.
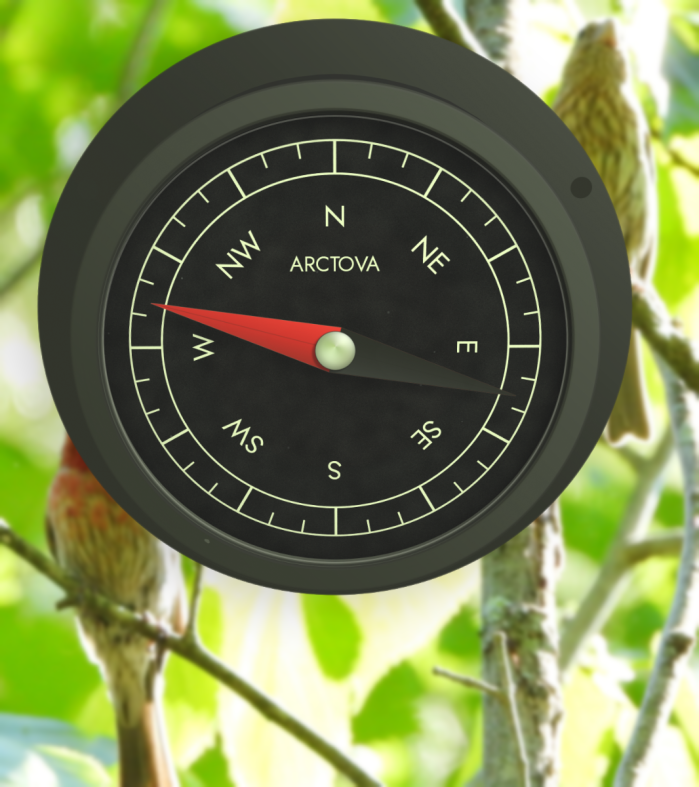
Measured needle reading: 285 °
